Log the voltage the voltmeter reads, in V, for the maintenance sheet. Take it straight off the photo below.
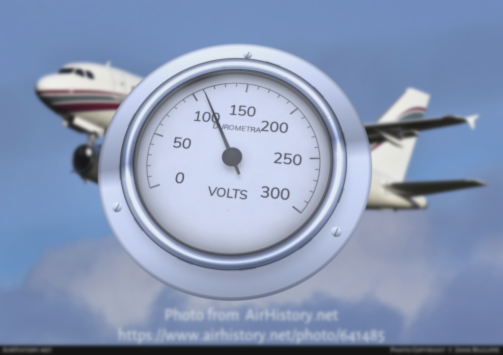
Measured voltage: 110 V
